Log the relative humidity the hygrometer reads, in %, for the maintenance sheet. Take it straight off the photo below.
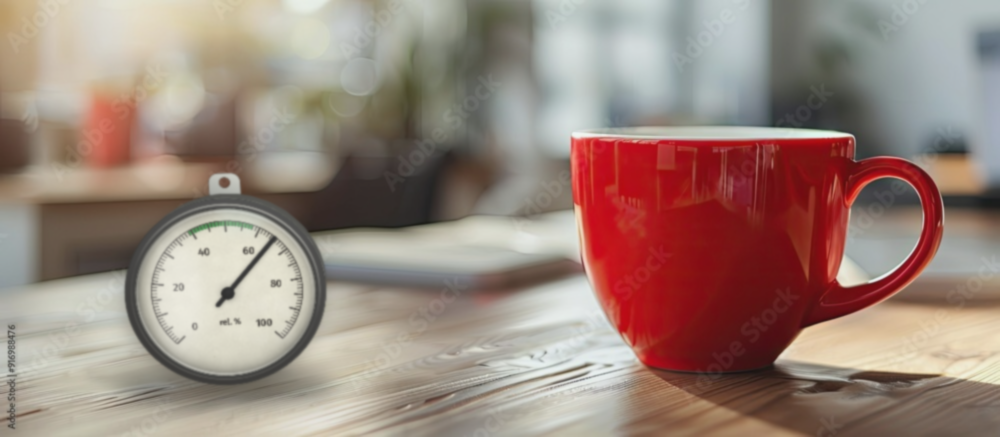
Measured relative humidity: 65 %
